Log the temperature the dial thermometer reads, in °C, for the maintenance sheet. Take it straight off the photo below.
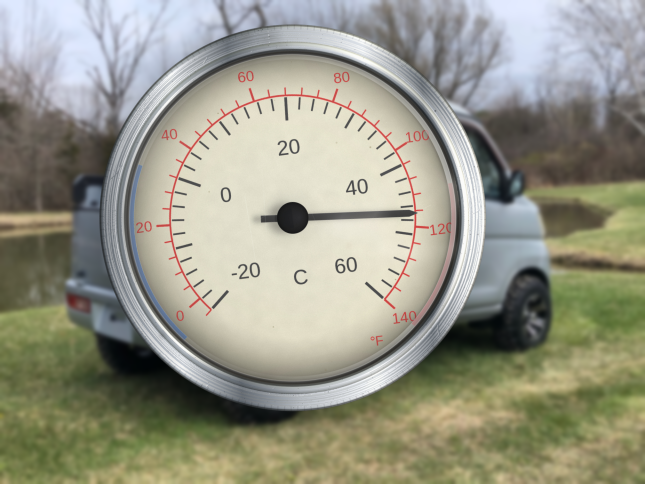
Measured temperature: 47 °C
